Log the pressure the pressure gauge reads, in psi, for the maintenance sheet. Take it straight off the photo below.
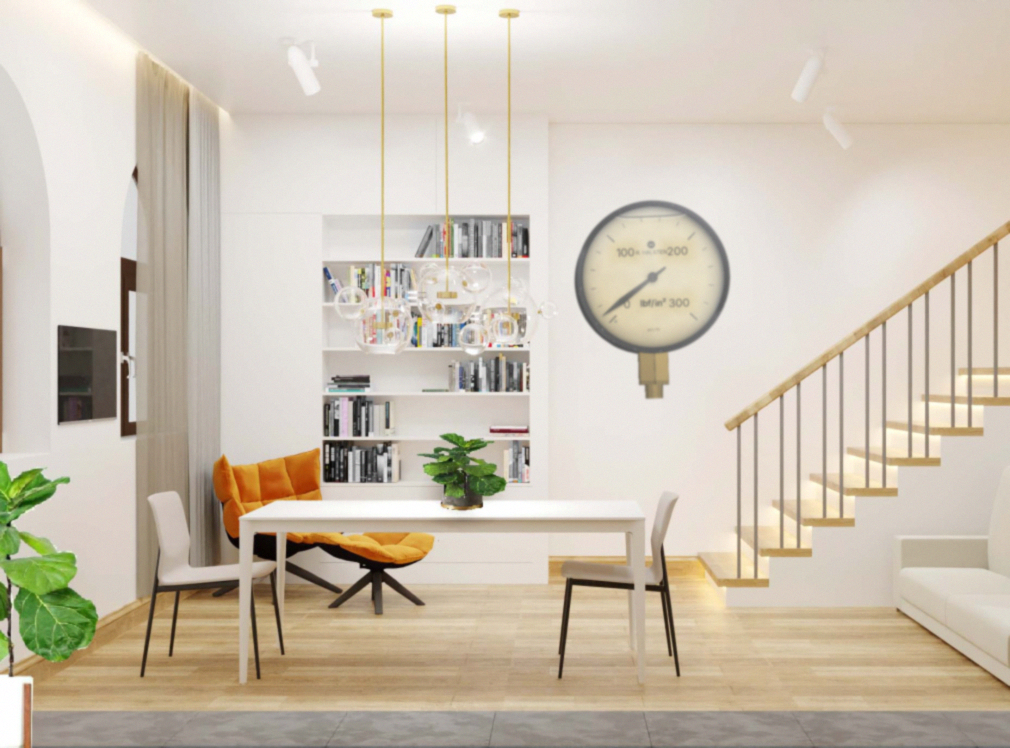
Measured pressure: 10 psi
